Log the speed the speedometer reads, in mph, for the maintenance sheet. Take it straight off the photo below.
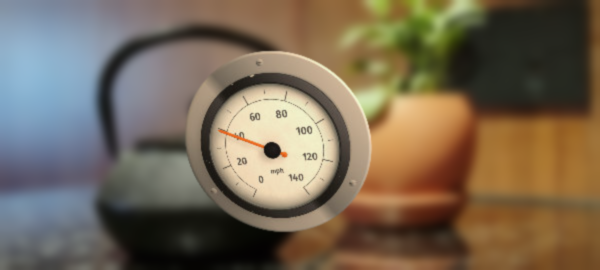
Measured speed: 40 mph
